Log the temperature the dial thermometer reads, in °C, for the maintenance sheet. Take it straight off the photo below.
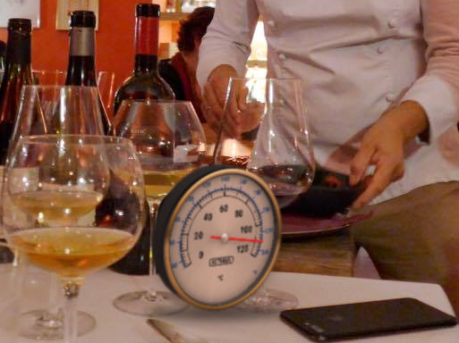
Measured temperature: 110 °C
